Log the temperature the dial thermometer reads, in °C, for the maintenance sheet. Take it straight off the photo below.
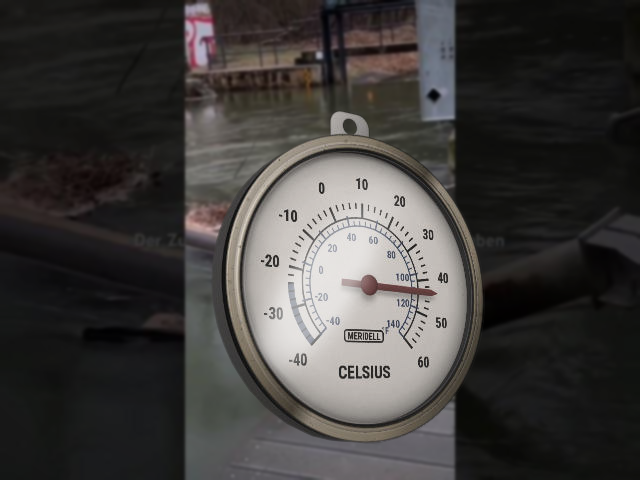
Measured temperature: 44 °C
